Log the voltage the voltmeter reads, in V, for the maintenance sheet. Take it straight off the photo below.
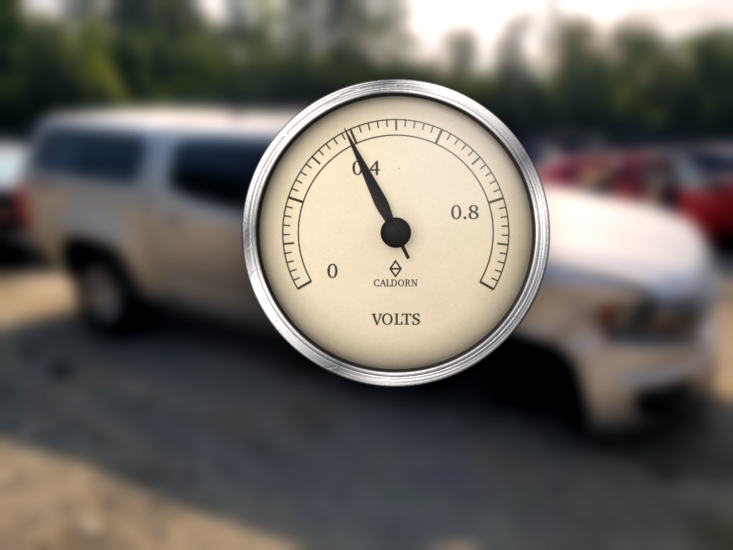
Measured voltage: 0.39 V
